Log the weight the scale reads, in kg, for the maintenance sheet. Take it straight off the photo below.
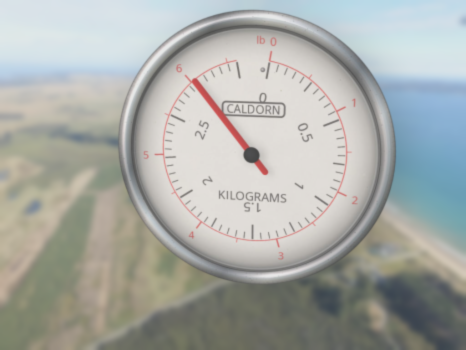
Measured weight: 2.75 kg
